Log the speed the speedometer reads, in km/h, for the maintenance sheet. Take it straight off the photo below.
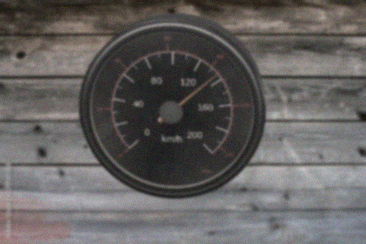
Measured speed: 135 km/h
